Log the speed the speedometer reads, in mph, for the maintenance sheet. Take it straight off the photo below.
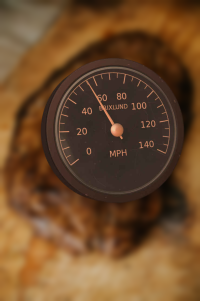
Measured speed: 55 mph
